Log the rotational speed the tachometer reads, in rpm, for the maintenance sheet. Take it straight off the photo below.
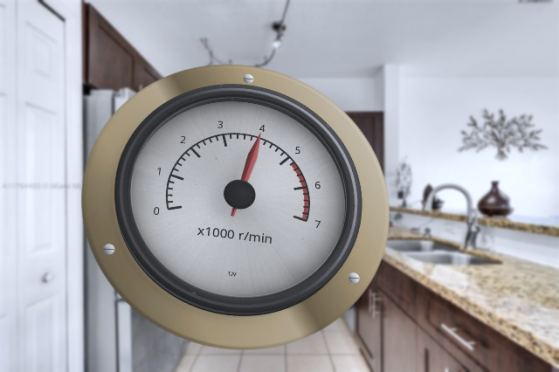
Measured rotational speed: 4000 rpm
